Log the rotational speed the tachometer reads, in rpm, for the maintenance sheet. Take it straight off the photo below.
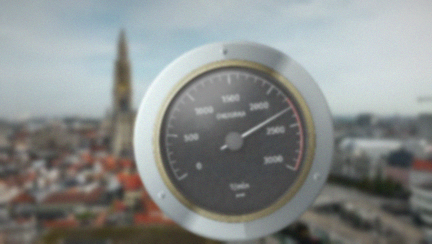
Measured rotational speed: 2300 rpm
